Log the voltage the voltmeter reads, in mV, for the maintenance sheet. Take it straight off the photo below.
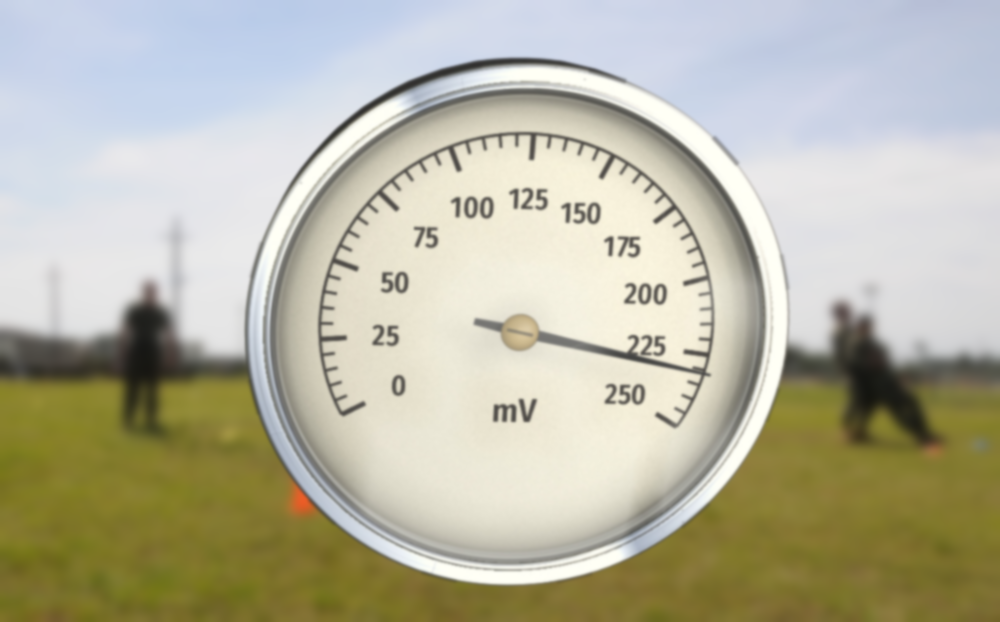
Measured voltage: 230 mV
